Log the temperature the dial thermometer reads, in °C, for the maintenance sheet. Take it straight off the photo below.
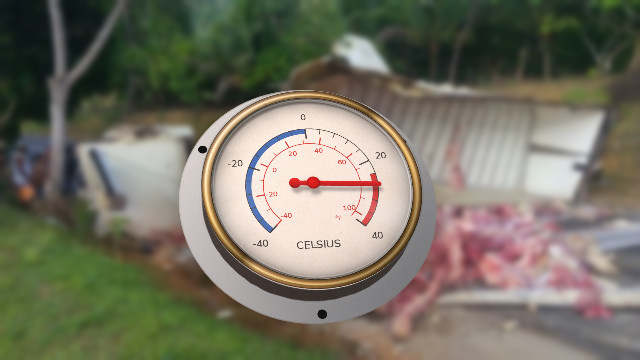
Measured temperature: 28 °C
